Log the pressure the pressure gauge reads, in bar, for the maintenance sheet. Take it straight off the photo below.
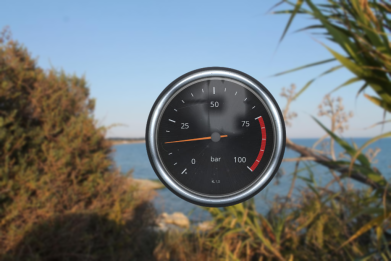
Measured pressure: 15 bar
